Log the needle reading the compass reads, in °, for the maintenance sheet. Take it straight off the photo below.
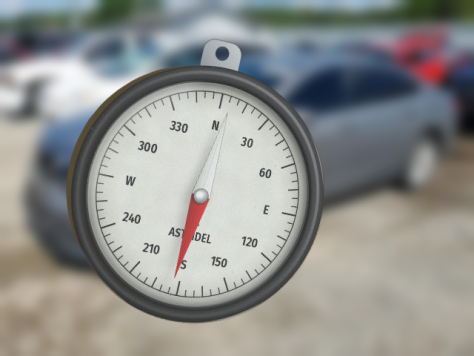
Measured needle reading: 185 °
